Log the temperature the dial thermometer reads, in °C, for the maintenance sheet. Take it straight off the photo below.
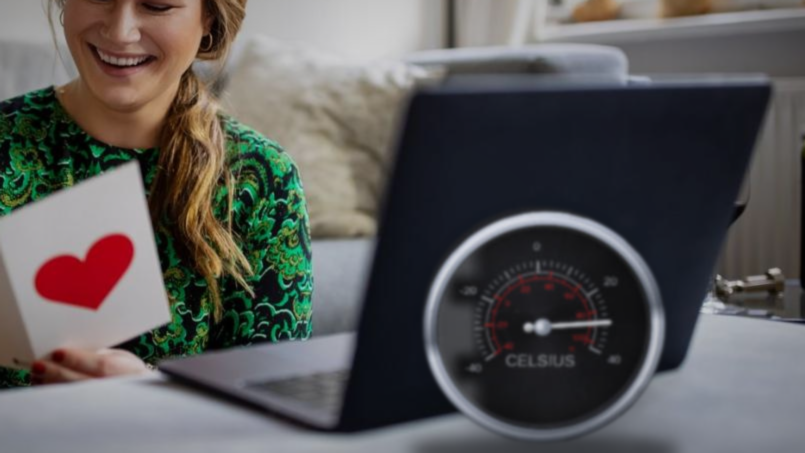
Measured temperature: 30 °C
